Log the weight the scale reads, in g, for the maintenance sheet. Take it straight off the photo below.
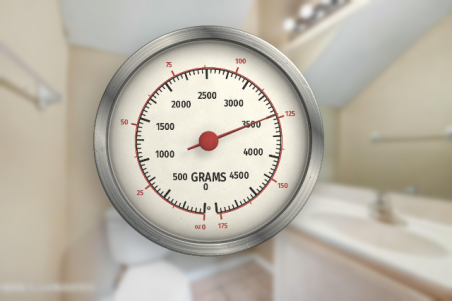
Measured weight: 3500 g
